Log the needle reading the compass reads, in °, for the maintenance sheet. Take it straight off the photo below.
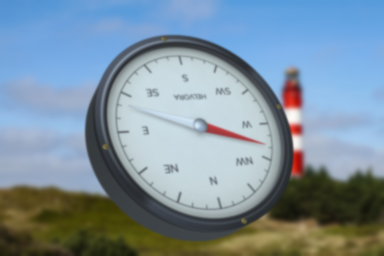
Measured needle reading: 290 °
